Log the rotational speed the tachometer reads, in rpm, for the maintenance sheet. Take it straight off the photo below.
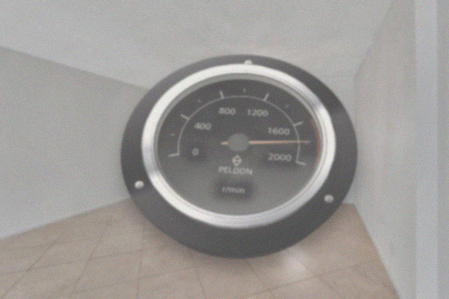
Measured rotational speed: 1800 rpm
